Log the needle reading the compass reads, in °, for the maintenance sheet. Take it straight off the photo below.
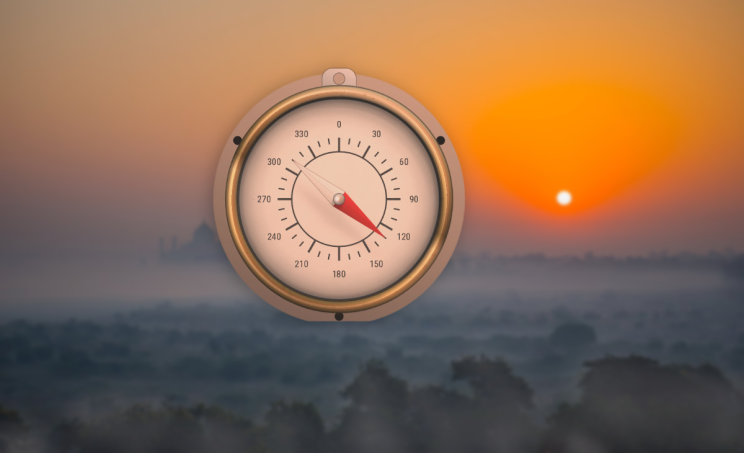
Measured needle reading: 130 °
